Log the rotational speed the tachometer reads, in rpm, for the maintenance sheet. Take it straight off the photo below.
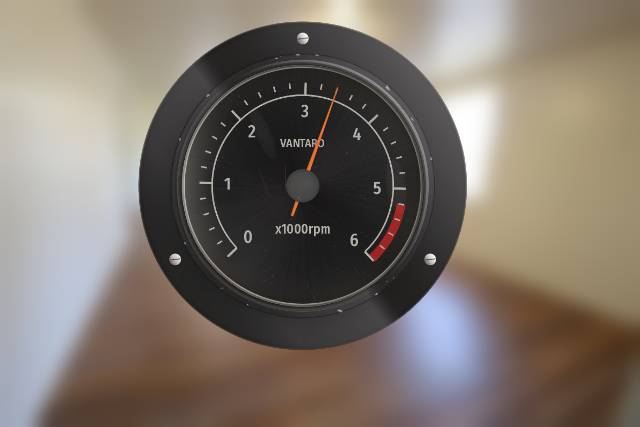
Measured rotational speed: 3400 rpm
